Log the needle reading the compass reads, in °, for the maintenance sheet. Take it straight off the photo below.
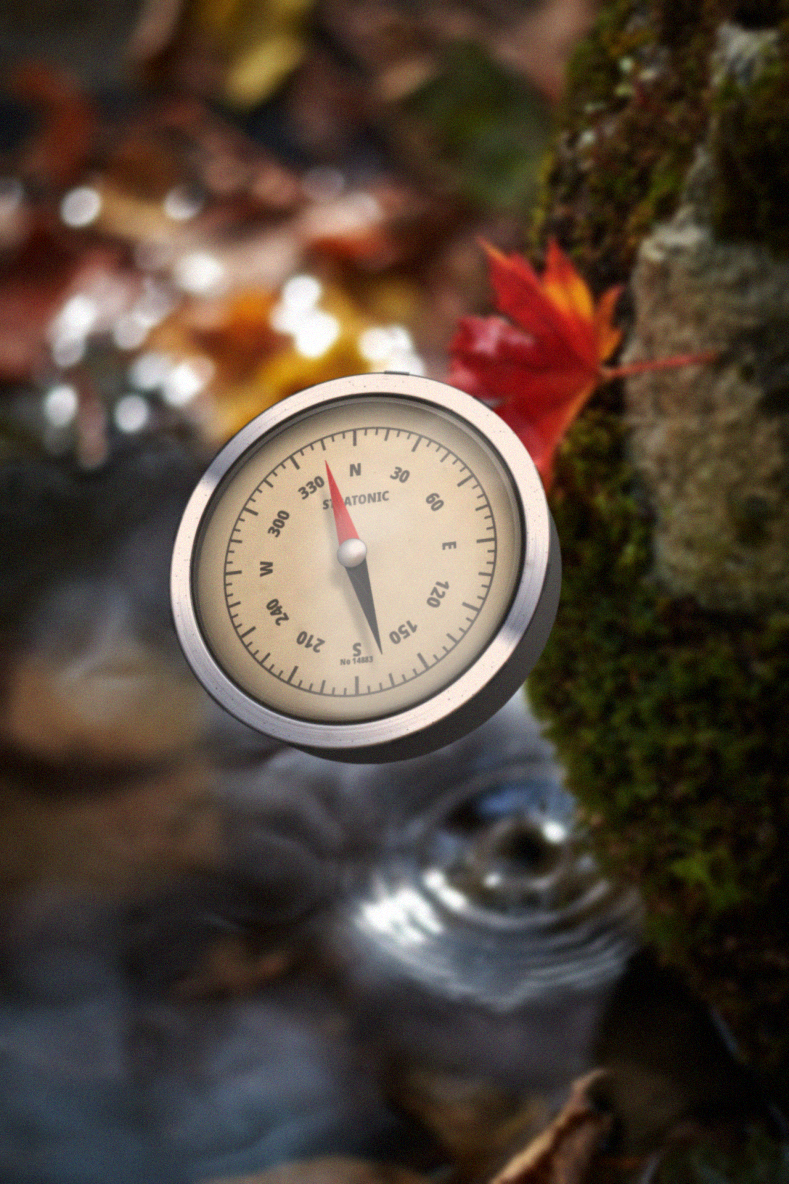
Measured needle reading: 345 °
